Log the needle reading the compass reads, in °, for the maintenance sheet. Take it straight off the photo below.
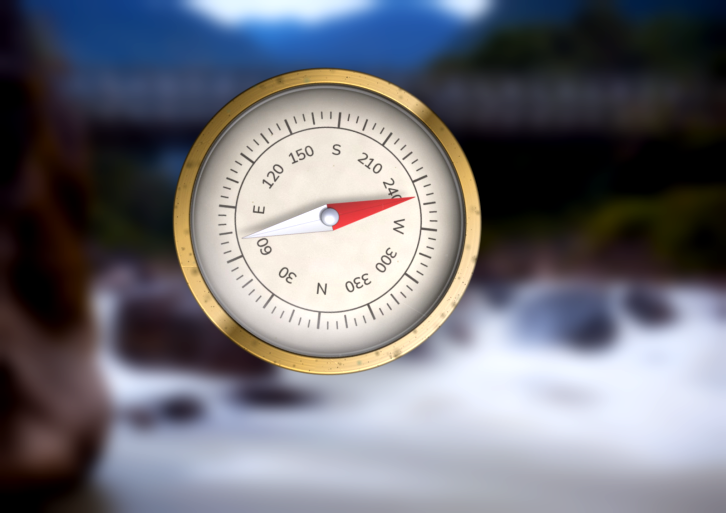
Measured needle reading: 250 °
